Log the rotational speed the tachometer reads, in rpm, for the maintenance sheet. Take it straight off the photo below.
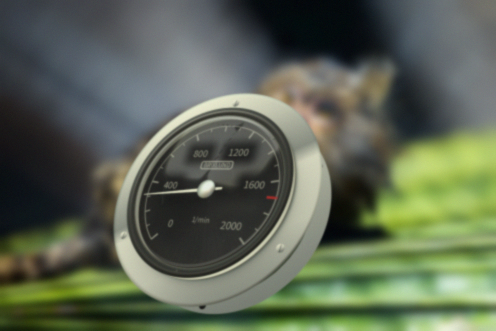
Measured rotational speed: 300 rpm
